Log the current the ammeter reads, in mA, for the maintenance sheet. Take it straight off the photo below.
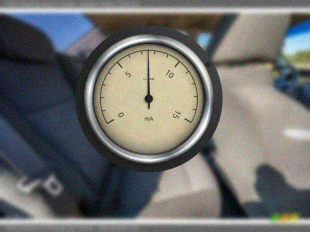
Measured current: 7.5 mA
